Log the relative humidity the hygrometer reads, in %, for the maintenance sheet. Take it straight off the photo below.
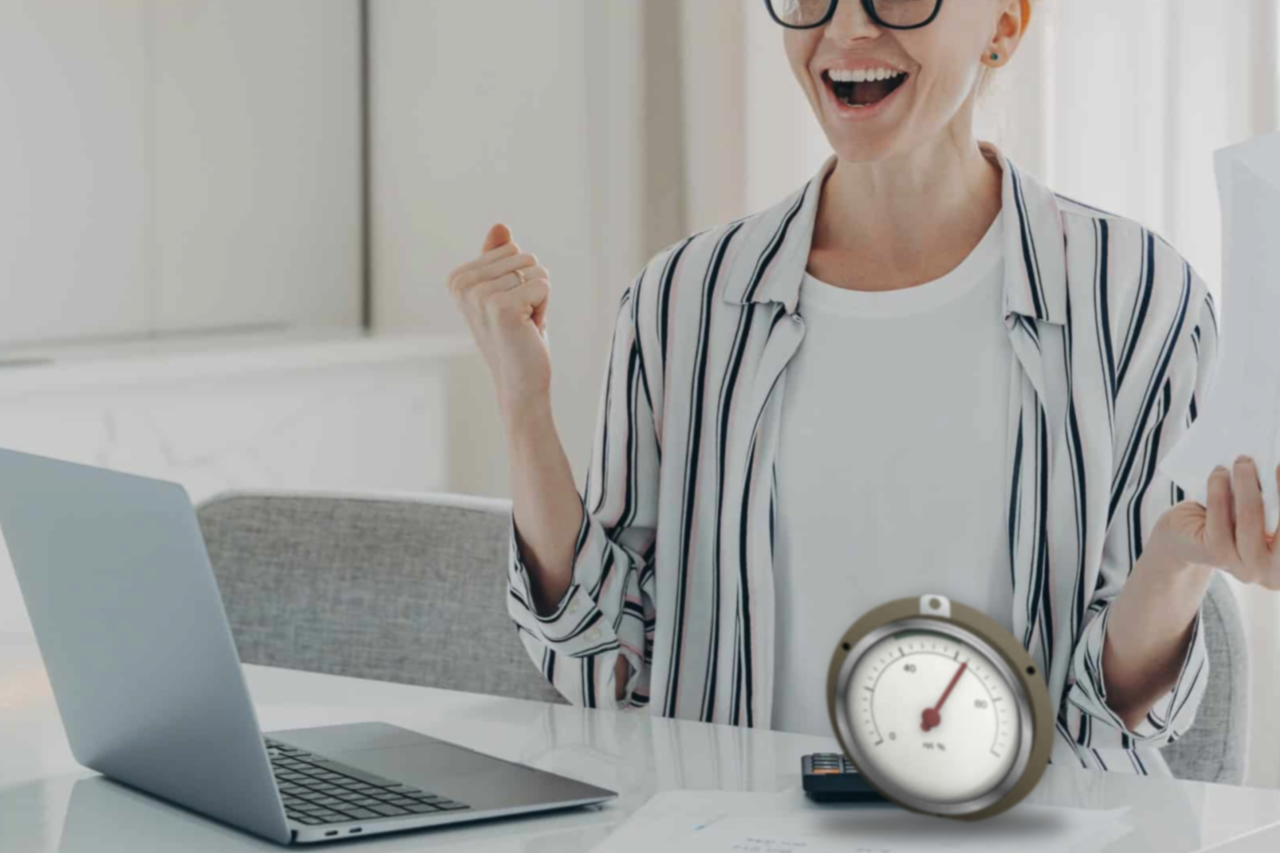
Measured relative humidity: 64 %
